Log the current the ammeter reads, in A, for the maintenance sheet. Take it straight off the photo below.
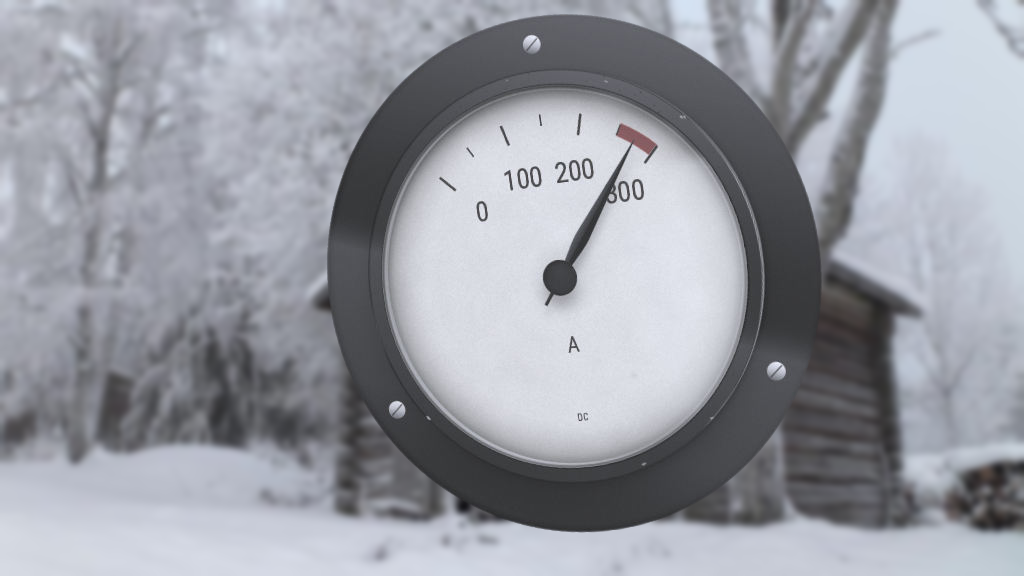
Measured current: 275 A
